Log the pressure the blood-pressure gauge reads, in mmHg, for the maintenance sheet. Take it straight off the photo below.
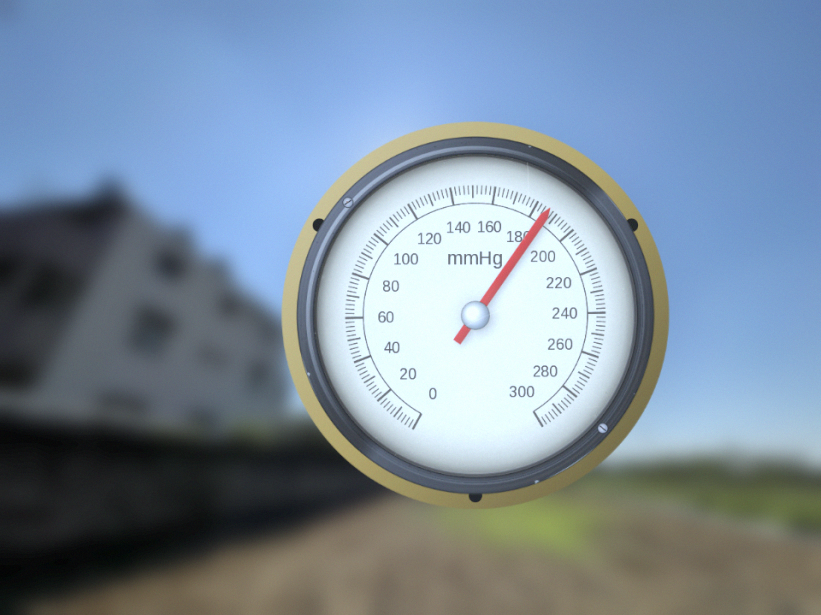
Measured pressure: 186 mmHg
